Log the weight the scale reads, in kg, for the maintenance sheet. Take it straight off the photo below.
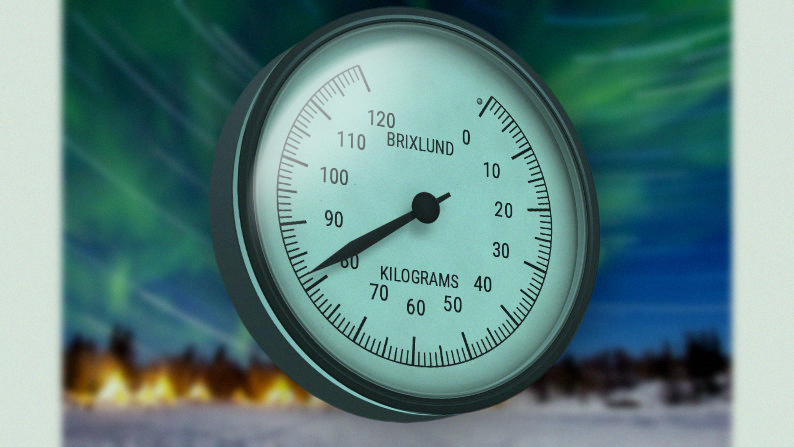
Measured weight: 82 kg
